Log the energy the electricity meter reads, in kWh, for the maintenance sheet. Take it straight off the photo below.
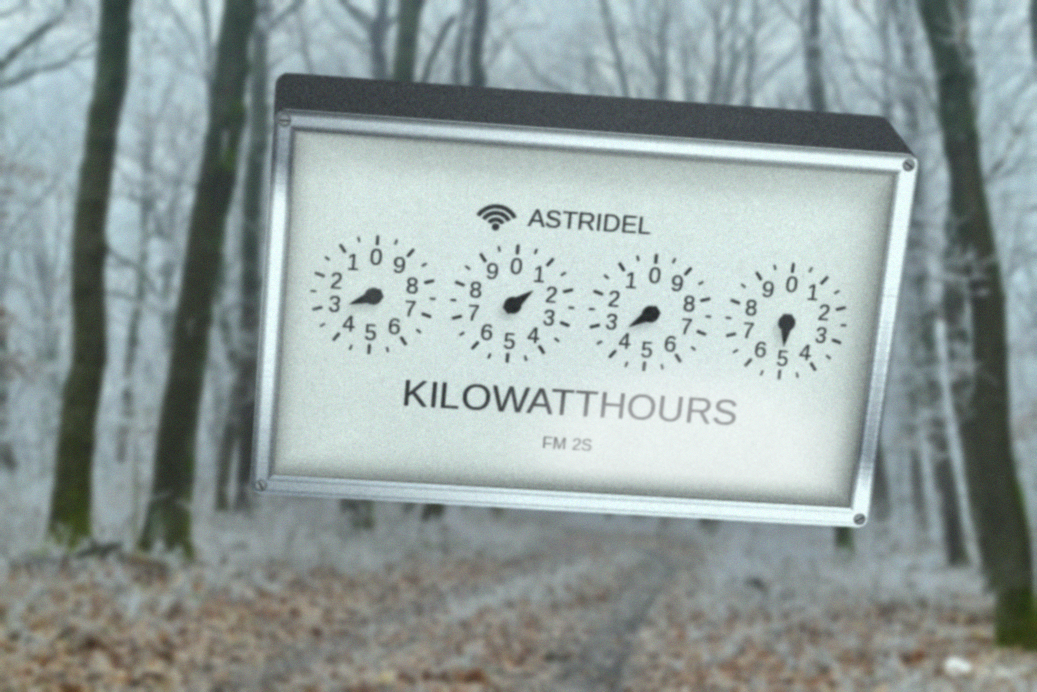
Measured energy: 3135 kWh
